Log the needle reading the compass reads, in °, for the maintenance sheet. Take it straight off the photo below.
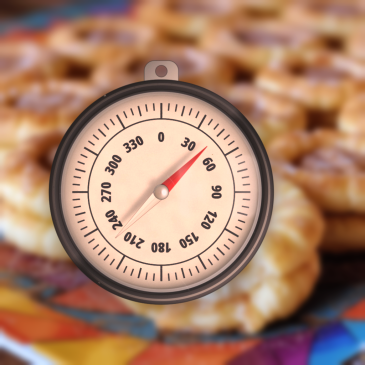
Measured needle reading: 45 °
